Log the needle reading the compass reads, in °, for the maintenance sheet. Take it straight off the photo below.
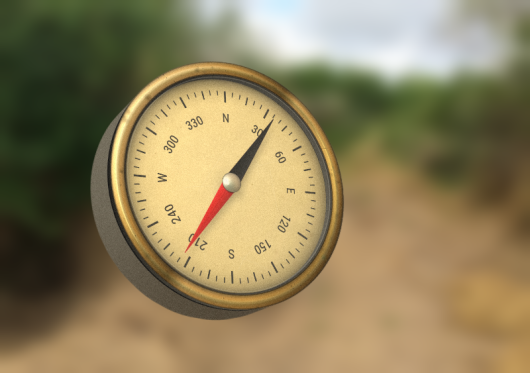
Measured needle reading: 215 °
